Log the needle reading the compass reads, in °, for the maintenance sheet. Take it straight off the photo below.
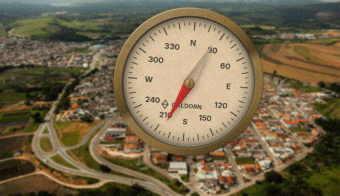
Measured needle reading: 205 °
